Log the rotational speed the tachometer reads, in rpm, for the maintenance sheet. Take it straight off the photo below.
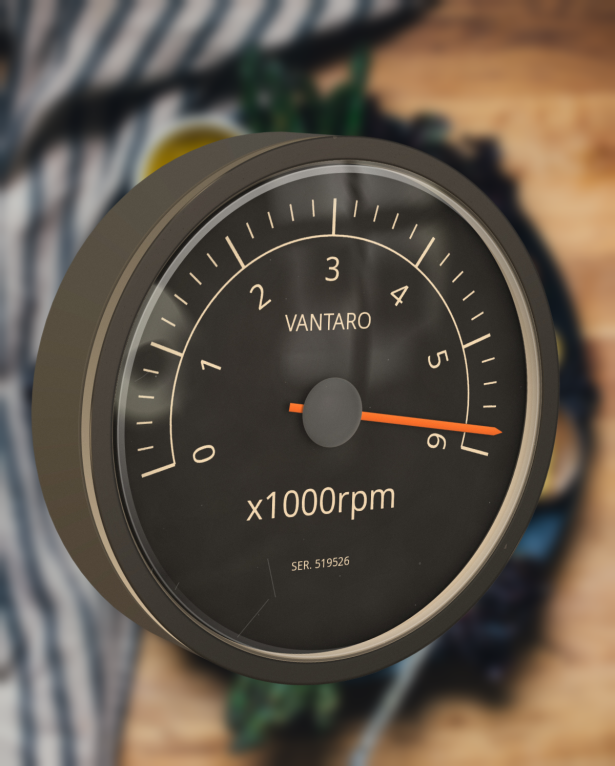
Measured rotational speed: 5800 rpm
